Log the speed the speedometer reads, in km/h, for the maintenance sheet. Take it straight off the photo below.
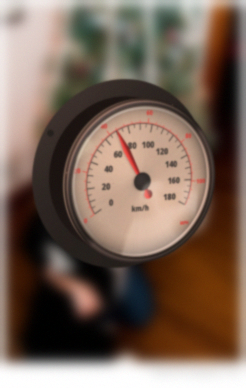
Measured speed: 70 km/h
